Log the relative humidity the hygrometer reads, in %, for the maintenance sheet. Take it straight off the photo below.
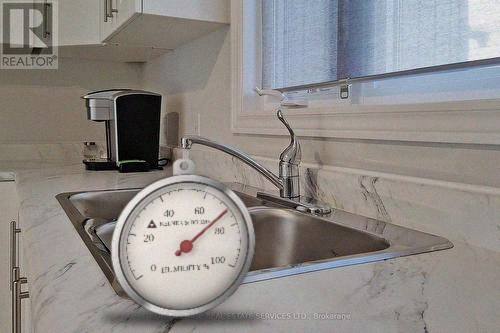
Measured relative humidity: 72 %
